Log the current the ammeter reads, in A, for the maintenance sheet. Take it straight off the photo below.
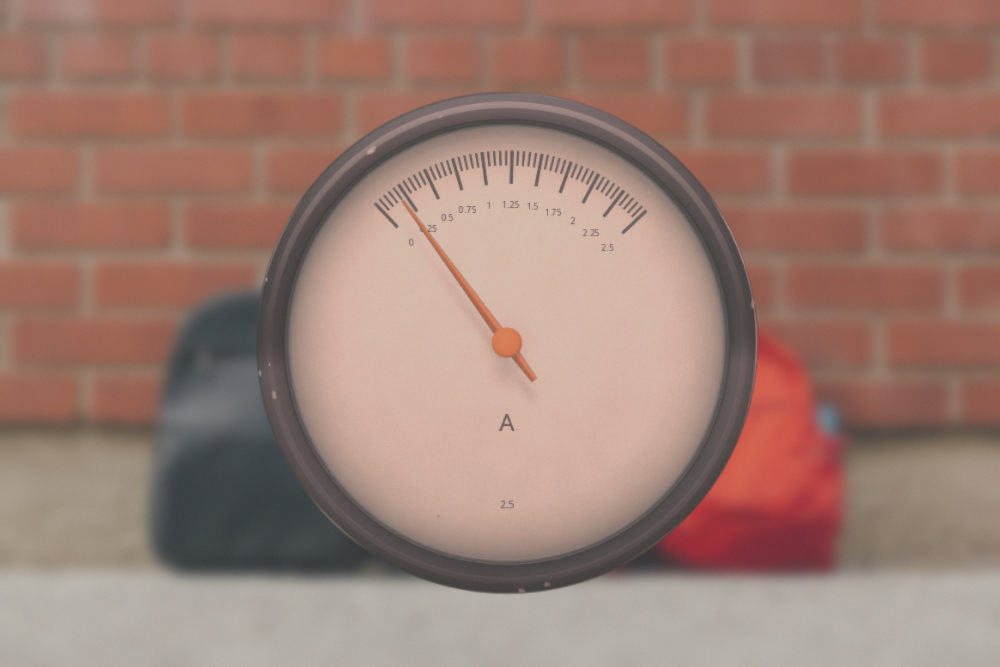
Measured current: 0.2 A
